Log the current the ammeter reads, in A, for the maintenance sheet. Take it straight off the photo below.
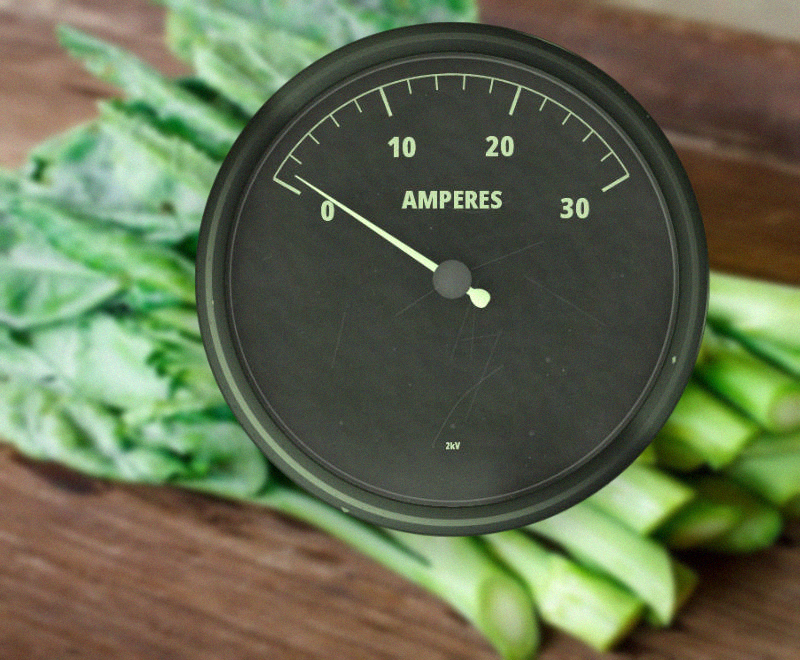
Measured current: 1 A
